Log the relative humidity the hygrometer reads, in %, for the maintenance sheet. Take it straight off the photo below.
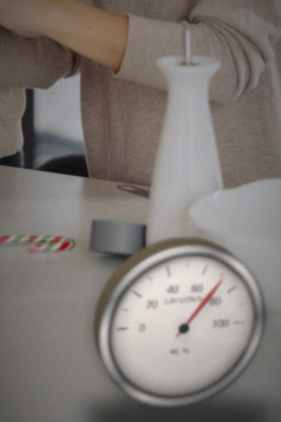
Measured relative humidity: 70 %
